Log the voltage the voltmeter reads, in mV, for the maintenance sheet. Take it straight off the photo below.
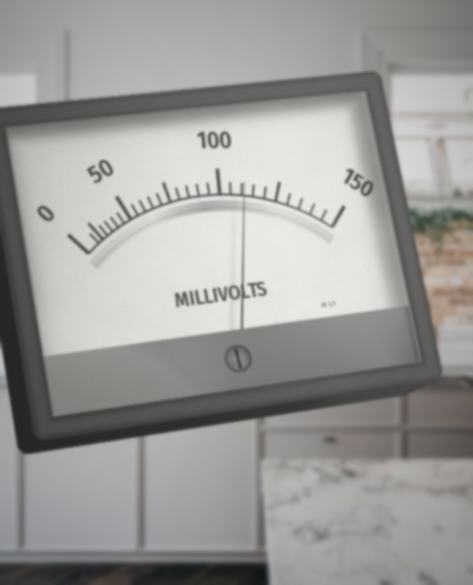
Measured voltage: 110 mV
